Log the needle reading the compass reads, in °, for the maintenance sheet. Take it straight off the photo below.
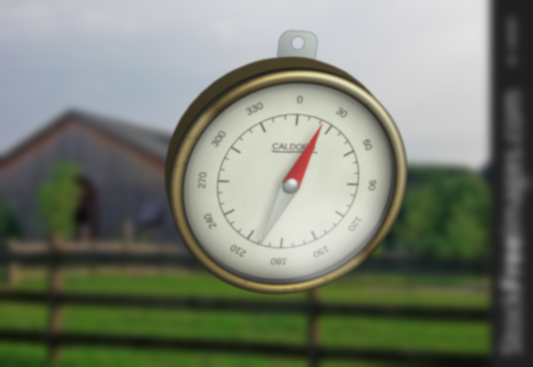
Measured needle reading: 20 °
